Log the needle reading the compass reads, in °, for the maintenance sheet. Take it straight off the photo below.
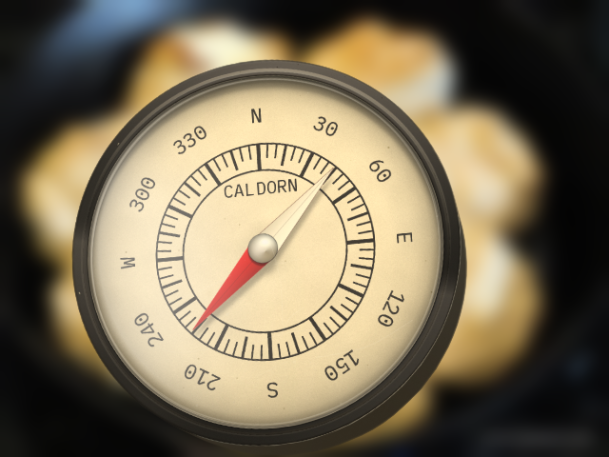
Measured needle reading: 225 °
